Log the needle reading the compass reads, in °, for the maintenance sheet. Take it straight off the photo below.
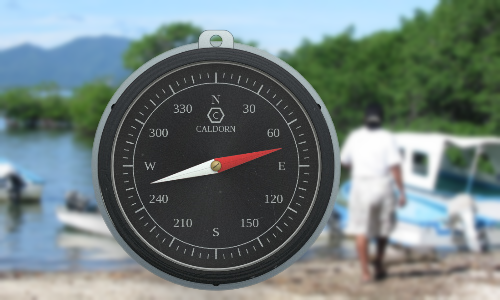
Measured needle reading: 75 °
